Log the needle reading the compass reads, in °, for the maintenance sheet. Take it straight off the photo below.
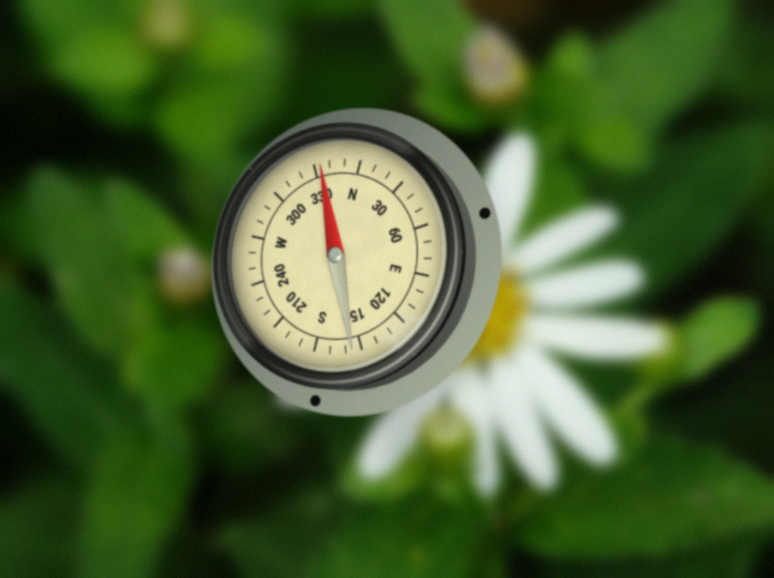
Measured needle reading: 335 °
